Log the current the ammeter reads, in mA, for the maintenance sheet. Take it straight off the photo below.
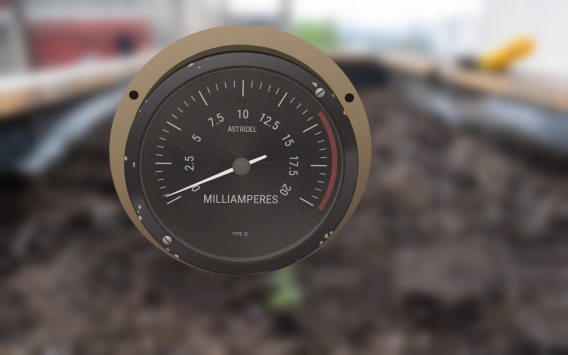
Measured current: 0.5 mA
